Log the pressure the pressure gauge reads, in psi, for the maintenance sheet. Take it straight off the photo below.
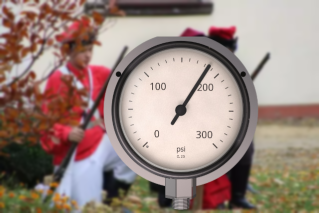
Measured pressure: 185 psi
